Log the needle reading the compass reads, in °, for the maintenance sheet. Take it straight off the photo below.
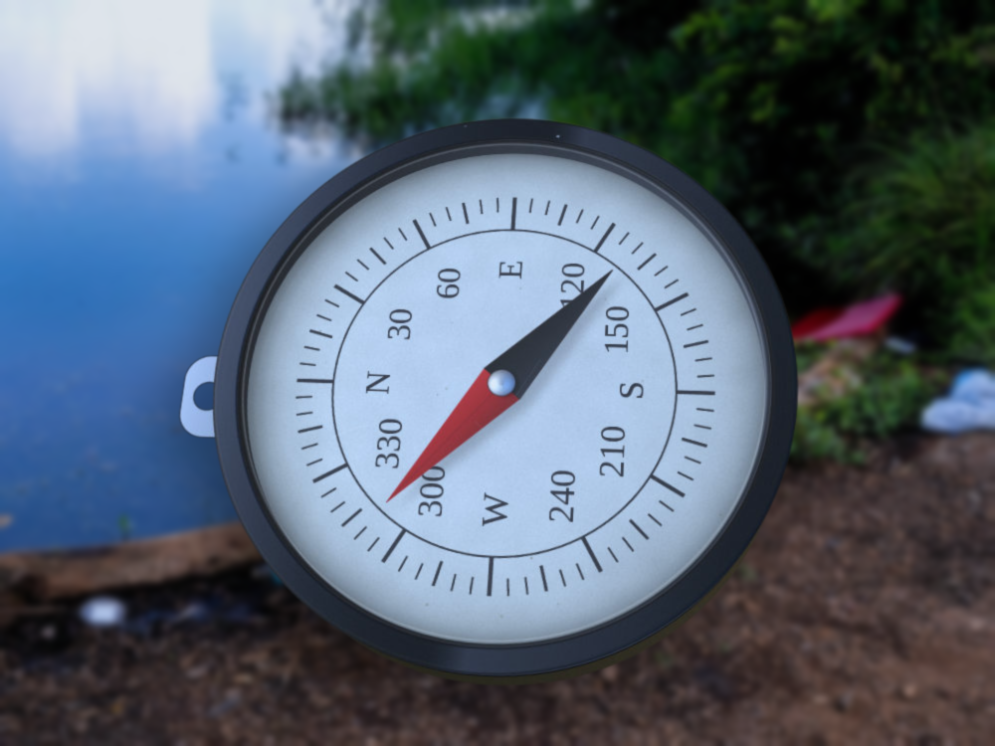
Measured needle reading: 310 °
